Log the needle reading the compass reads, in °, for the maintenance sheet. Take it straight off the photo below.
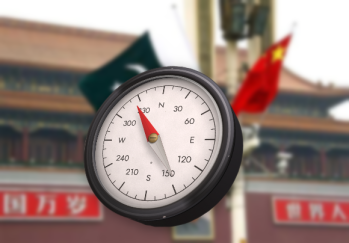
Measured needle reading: 325 °
